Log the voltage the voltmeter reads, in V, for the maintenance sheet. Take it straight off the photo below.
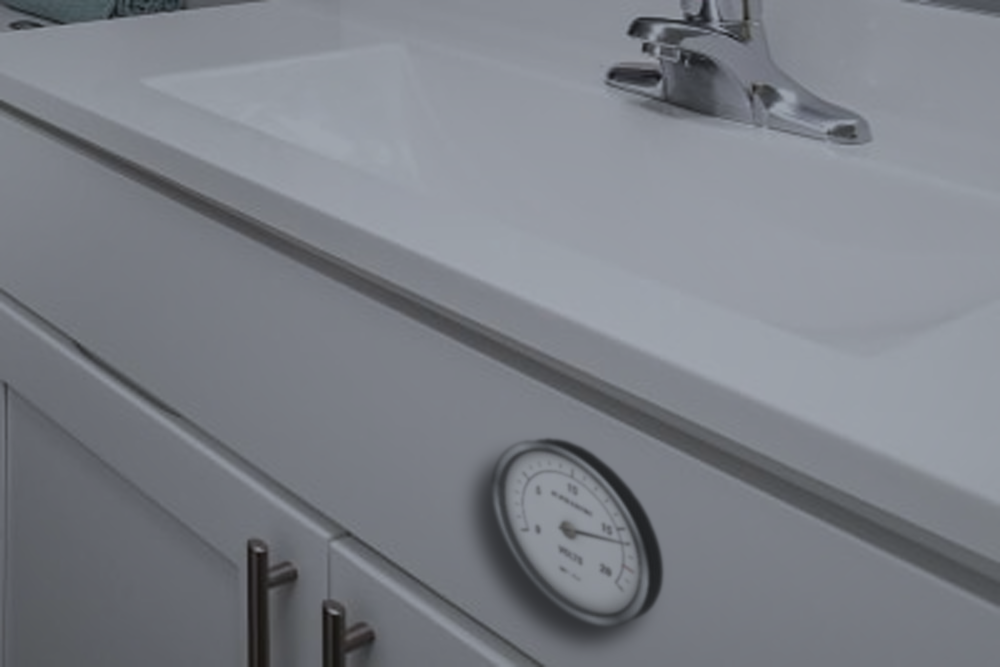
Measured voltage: 16 V
